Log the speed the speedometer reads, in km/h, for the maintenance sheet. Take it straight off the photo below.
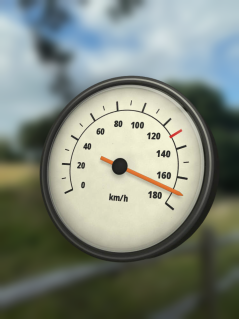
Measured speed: 170 km/h
